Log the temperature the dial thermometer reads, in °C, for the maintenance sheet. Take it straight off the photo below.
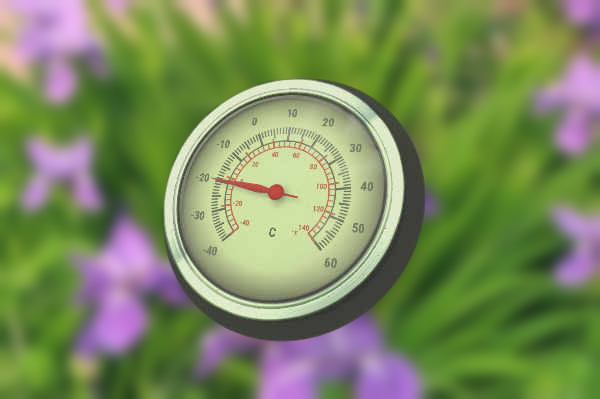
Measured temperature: -20 °C
